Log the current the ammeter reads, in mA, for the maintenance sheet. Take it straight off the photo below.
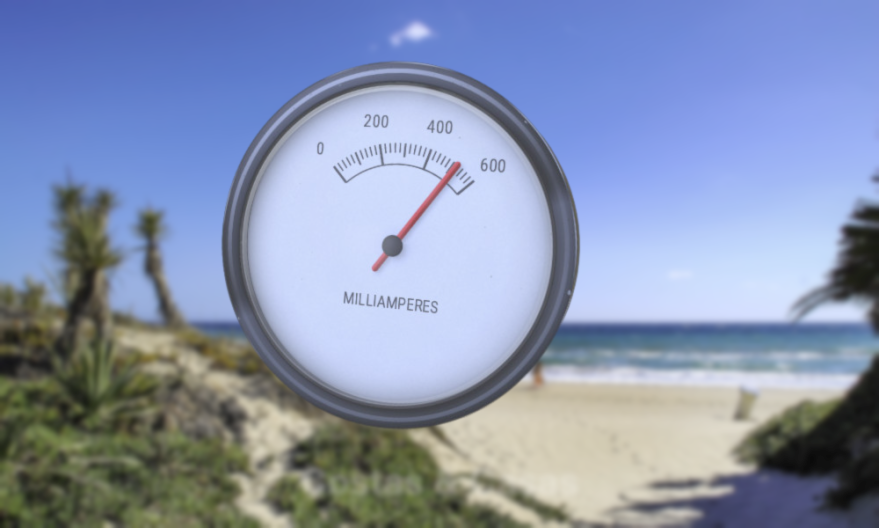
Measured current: 520 mA
